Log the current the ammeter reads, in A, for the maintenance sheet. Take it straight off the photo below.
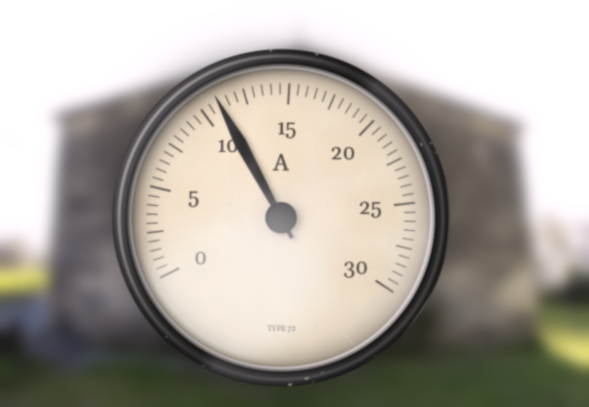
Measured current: 11 A
